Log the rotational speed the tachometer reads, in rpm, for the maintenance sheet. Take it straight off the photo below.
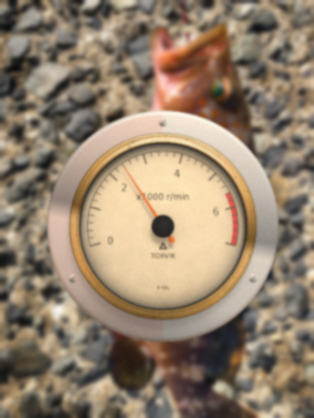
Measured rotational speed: 2400 rpm
